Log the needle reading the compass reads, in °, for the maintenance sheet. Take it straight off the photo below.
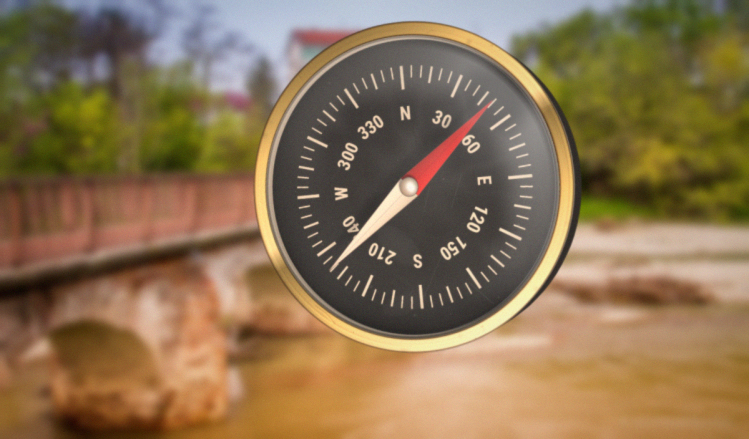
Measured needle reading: 50 °
